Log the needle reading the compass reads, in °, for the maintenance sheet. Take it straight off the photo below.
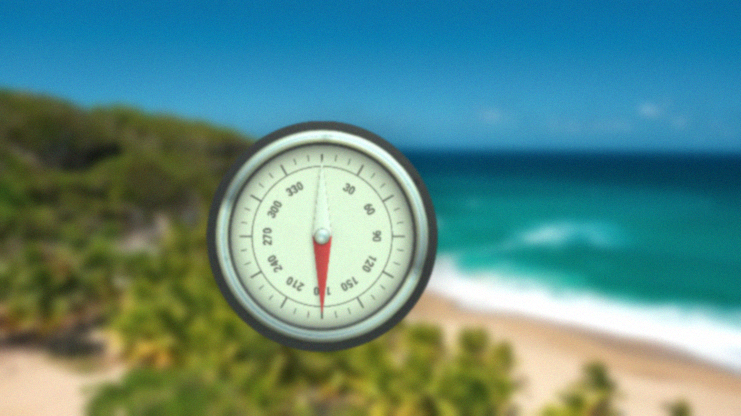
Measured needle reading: 180 °
